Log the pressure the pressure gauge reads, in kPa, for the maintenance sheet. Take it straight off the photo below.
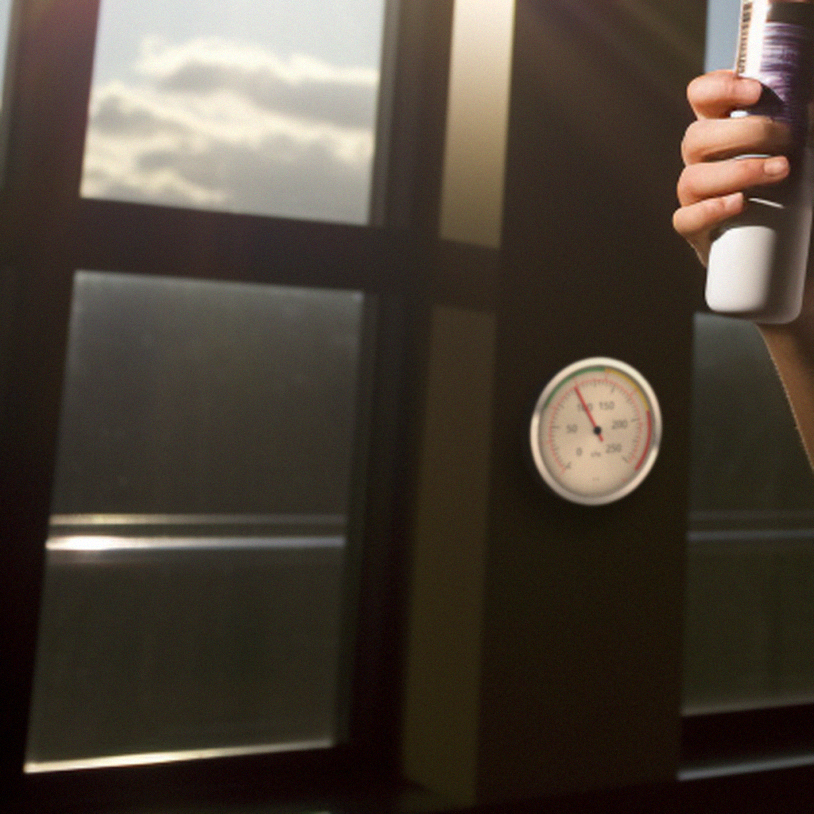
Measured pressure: 100 kPa
